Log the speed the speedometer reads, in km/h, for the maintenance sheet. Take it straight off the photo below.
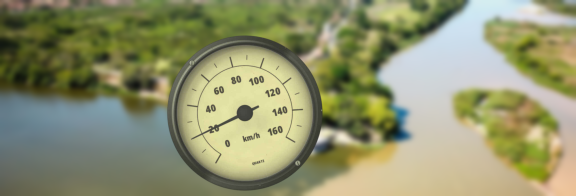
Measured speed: 20 km/h
